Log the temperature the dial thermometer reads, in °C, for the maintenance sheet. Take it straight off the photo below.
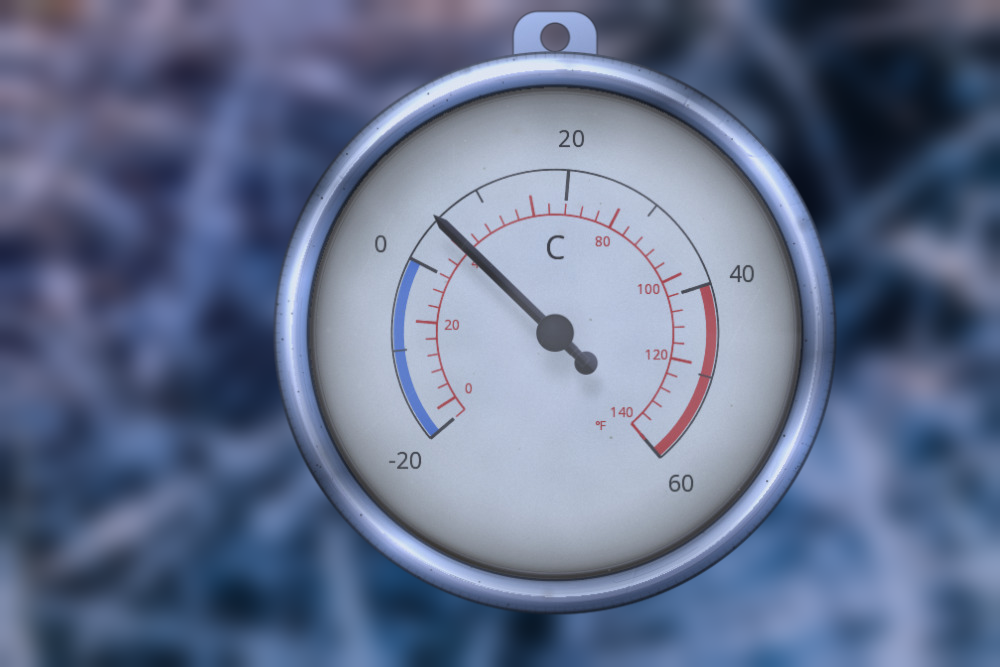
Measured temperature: 5 °C
